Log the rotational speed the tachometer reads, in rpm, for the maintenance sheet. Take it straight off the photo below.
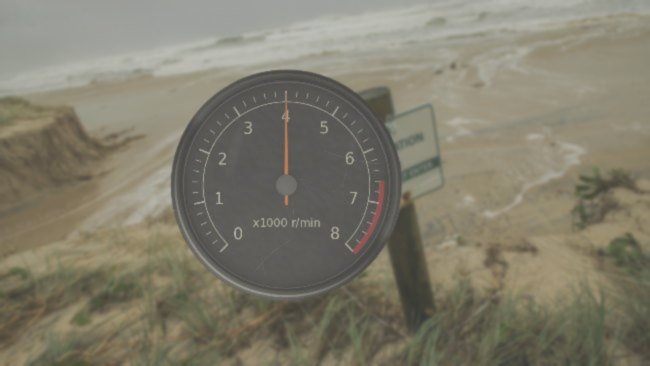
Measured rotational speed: 4000 rpm
